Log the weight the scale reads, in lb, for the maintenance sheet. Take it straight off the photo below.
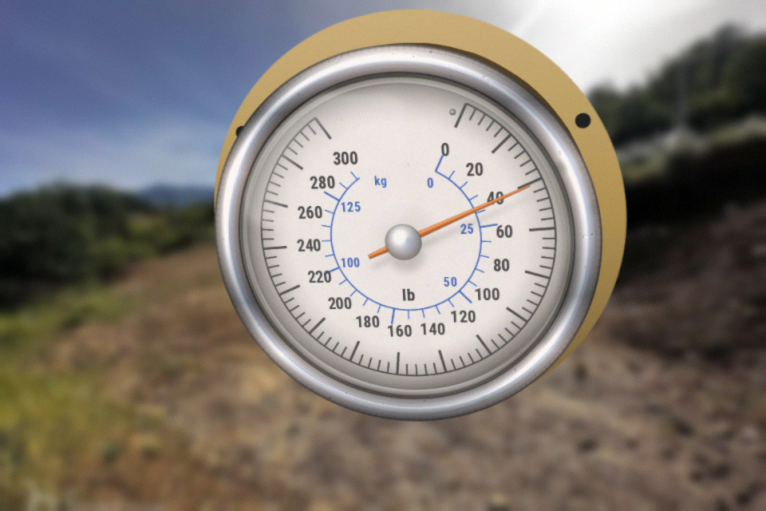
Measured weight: 40 lb
